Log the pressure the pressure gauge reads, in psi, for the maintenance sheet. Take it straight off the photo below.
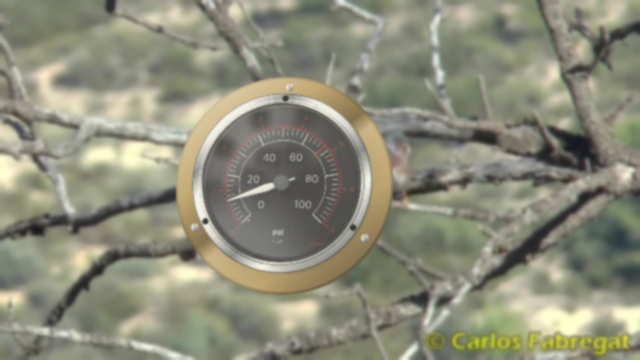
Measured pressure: 10 psi
